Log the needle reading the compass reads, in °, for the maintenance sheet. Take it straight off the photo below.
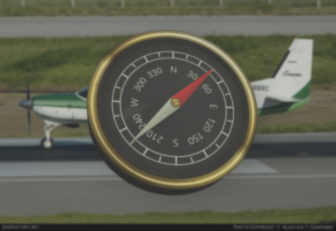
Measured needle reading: 45 °
